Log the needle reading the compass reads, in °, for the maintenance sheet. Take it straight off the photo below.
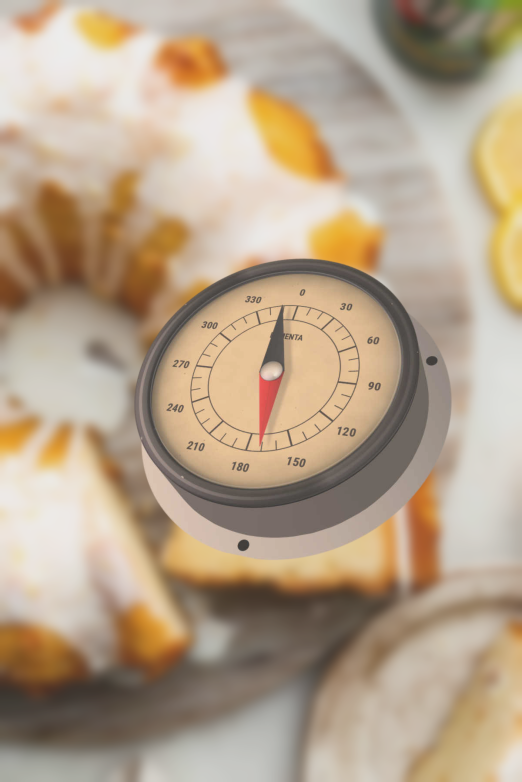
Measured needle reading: 170 °
